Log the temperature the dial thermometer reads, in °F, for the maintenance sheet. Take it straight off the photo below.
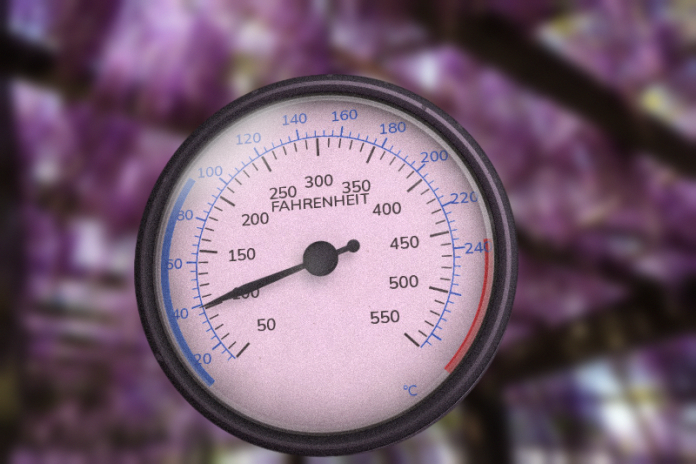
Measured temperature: 100 °F
